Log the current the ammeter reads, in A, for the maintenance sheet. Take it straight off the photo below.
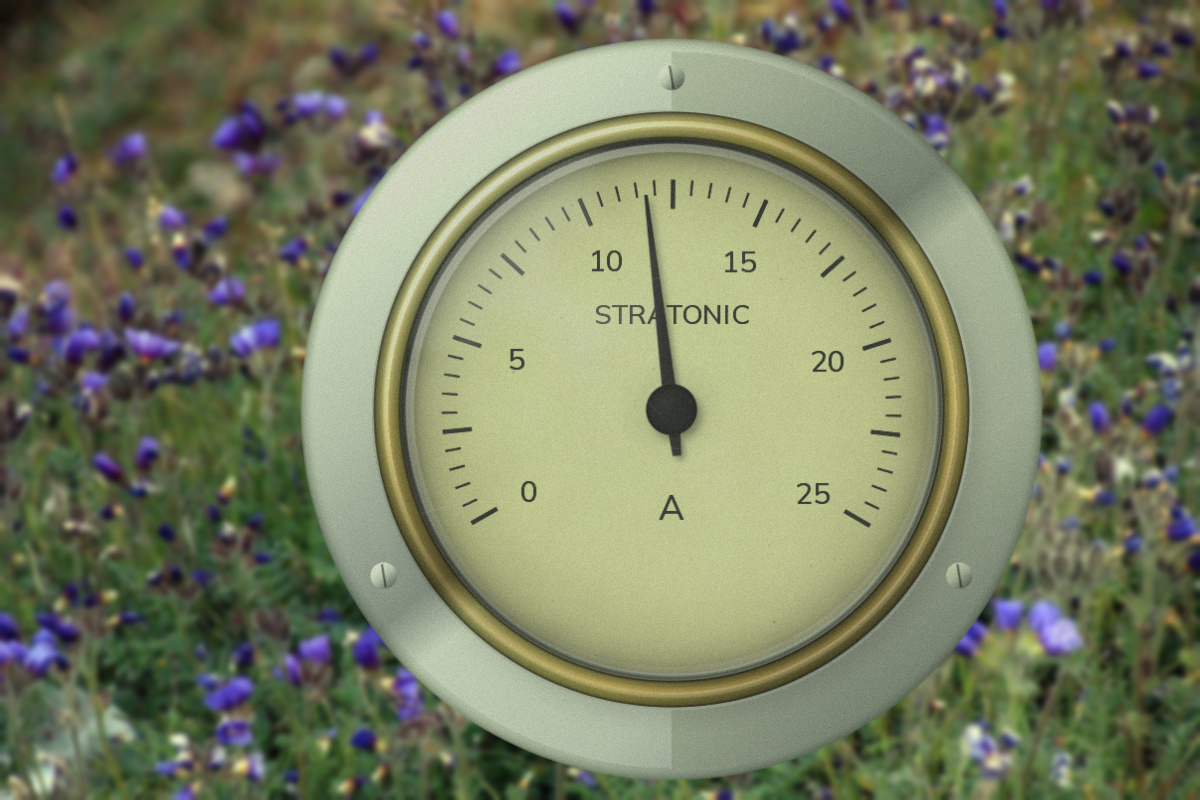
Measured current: 11.75 A
